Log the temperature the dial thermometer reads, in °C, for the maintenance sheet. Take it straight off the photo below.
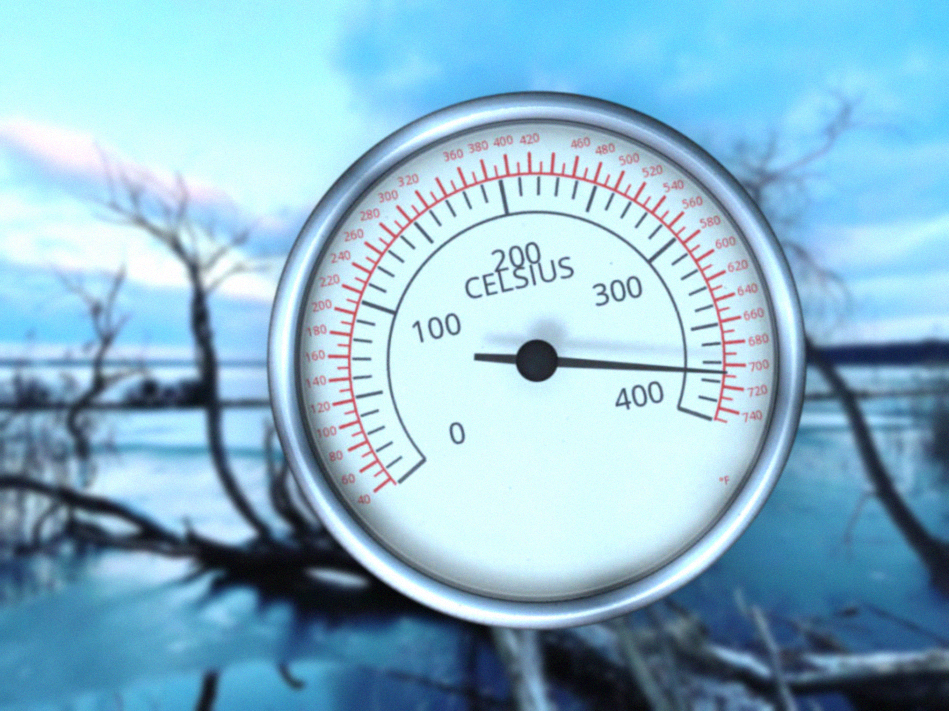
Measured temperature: 375 °C
